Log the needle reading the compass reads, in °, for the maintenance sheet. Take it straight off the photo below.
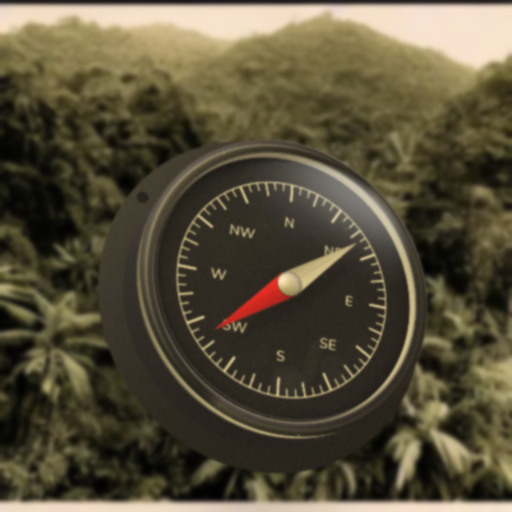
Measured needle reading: 230 °
